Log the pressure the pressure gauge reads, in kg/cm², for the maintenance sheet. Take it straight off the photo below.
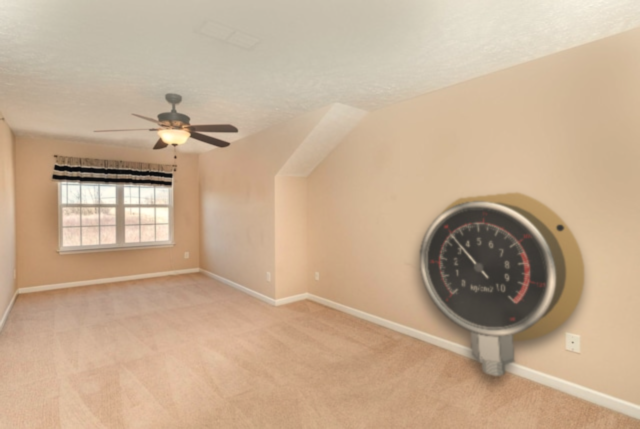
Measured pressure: 3.5 kg/cm²
